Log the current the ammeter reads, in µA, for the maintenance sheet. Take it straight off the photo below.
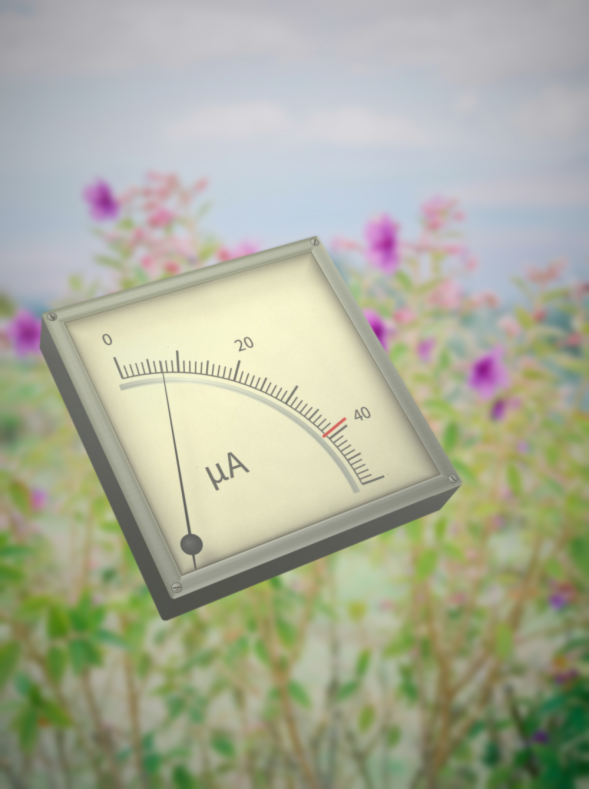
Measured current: 7 µA
